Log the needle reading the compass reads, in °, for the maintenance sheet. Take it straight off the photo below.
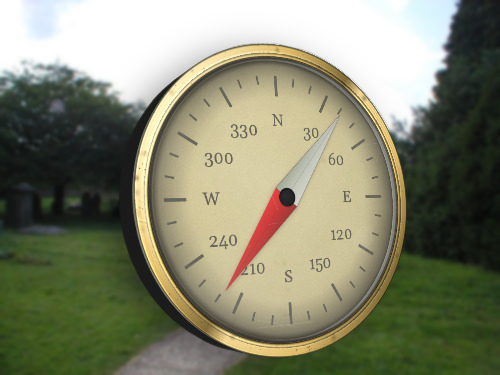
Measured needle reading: 220 °
